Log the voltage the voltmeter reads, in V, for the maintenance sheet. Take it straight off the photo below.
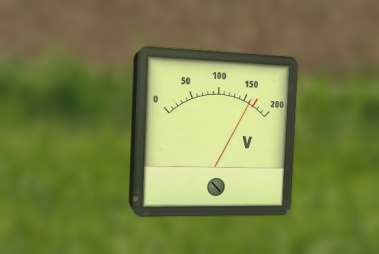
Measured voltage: 160 V
